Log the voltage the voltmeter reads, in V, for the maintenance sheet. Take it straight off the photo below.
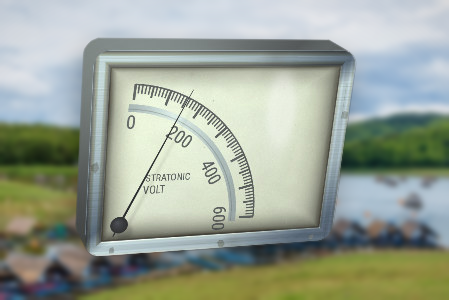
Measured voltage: 150 V
